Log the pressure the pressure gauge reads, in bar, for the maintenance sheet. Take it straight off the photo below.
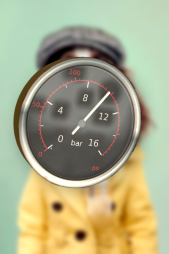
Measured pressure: 10 bar
